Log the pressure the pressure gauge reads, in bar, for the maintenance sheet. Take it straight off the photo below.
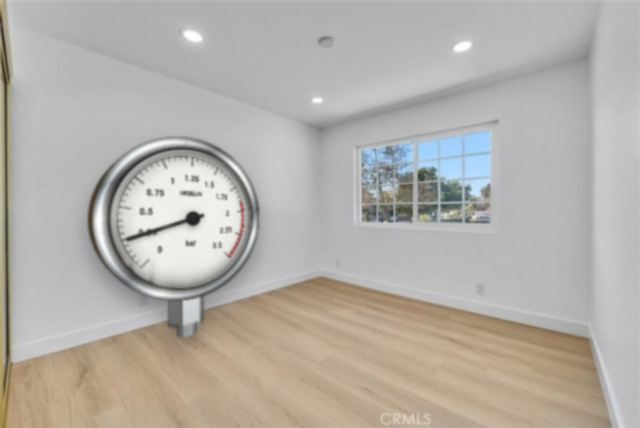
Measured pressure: 0.25 bar
